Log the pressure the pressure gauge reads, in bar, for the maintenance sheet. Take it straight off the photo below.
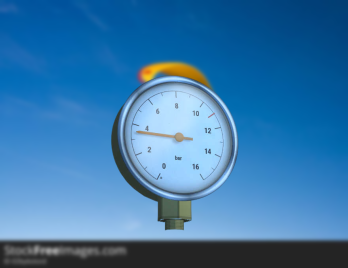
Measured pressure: 3.5 bar
